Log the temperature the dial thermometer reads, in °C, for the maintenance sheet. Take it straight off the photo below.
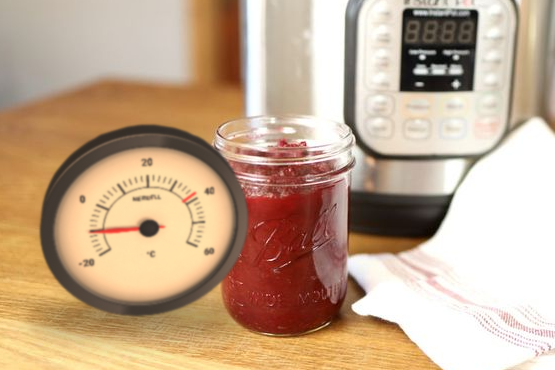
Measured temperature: -10 °C
